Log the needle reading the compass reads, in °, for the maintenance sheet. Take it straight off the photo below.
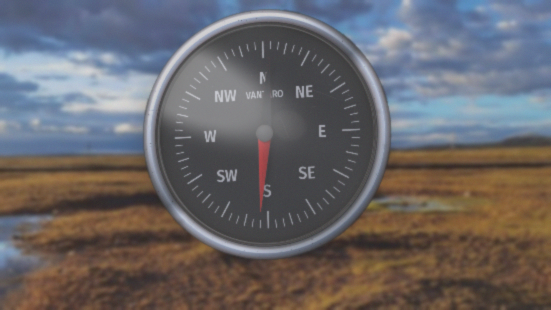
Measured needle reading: 185 °
